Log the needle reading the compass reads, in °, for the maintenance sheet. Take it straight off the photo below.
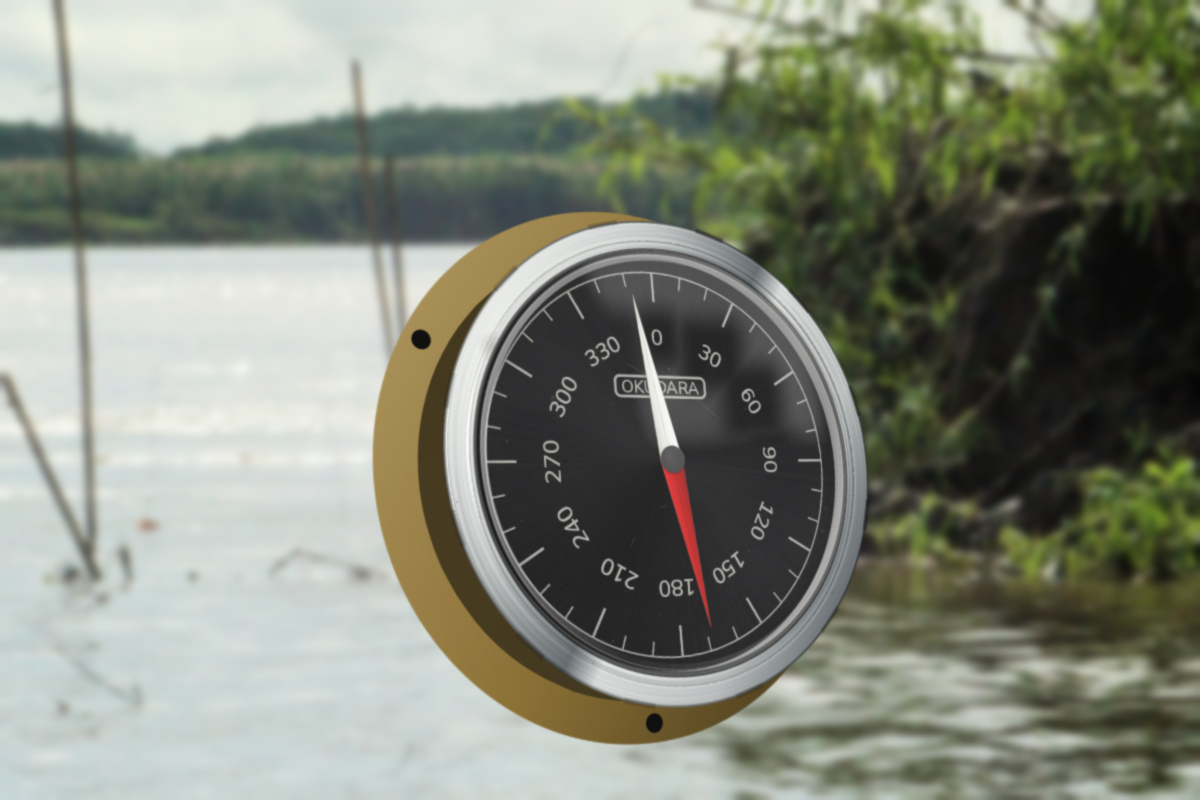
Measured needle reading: 170 °
